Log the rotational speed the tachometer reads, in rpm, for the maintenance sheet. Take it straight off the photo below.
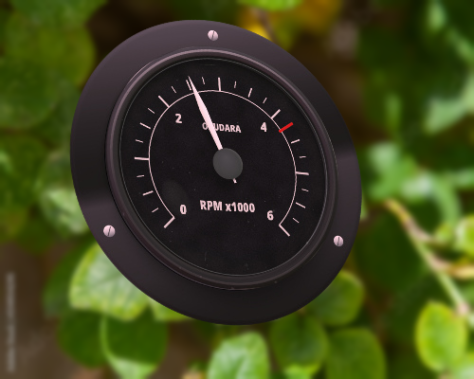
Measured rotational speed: 2500 rpm
